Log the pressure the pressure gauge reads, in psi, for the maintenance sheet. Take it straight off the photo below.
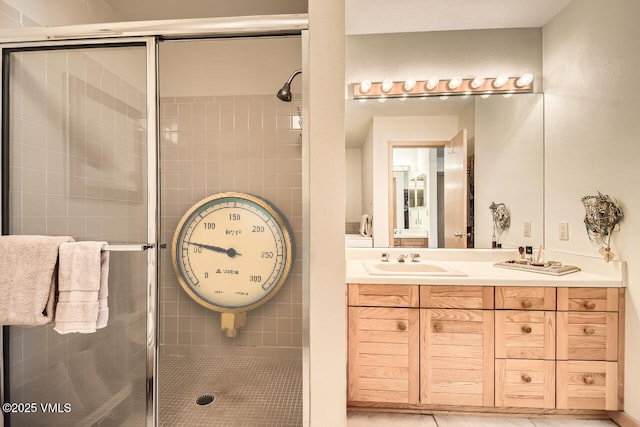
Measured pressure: 60 psi
